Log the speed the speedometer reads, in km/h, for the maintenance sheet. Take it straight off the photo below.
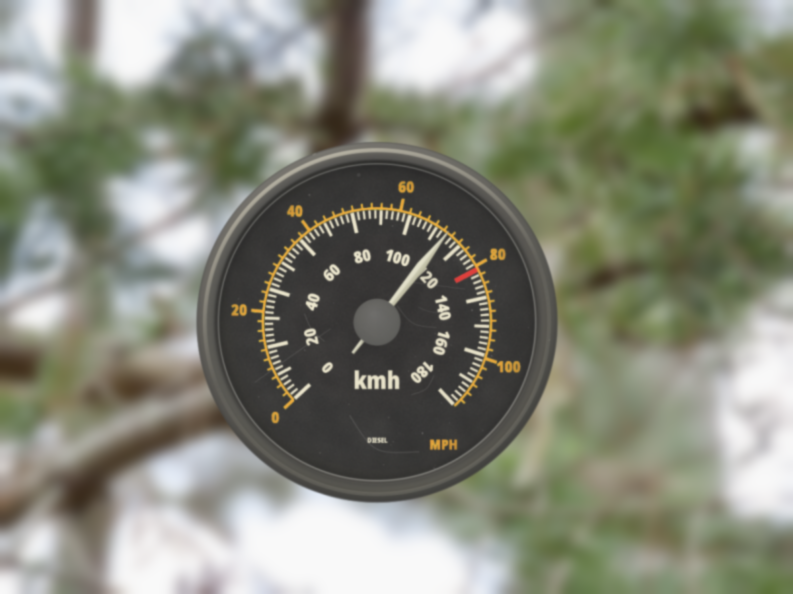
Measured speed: 114 km/h
